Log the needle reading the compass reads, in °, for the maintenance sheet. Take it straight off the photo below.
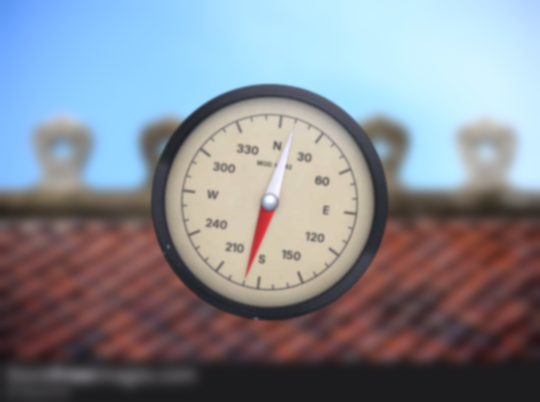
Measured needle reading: 190 °
